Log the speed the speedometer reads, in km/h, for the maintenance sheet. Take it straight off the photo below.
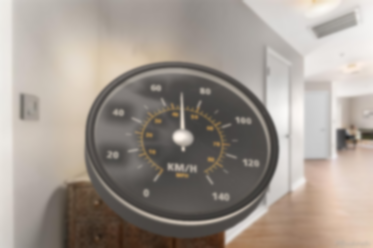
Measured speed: 70 km/h
